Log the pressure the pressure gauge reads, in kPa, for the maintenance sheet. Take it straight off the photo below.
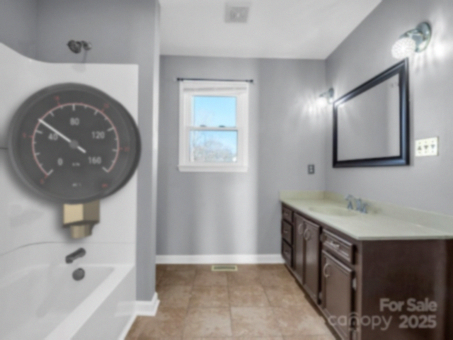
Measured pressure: 50 kPa
